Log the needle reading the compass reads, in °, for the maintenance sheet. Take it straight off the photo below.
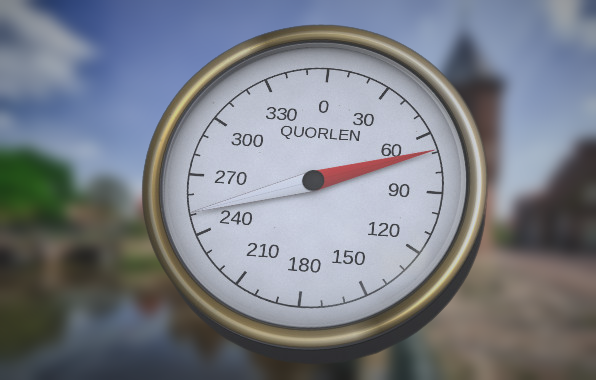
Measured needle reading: 70 °
